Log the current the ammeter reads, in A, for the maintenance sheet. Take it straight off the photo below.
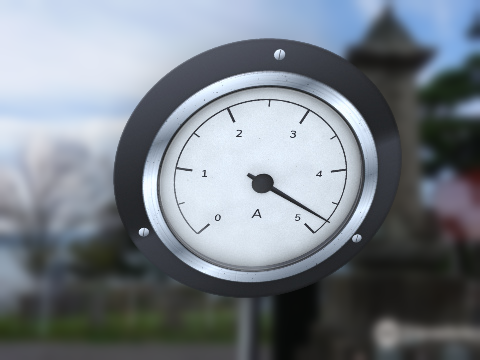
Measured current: 4.75 A
